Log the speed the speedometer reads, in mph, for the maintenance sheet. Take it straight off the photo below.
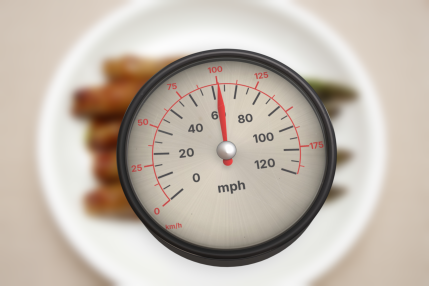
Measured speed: 62.5 mph
